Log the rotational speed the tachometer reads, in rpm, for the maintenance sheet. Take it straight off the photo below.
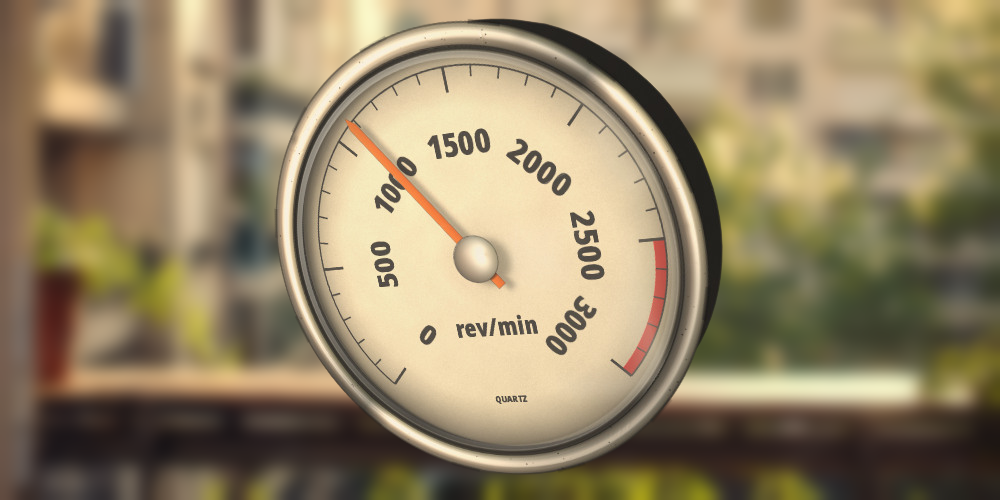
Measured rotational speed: 1100 rpm
